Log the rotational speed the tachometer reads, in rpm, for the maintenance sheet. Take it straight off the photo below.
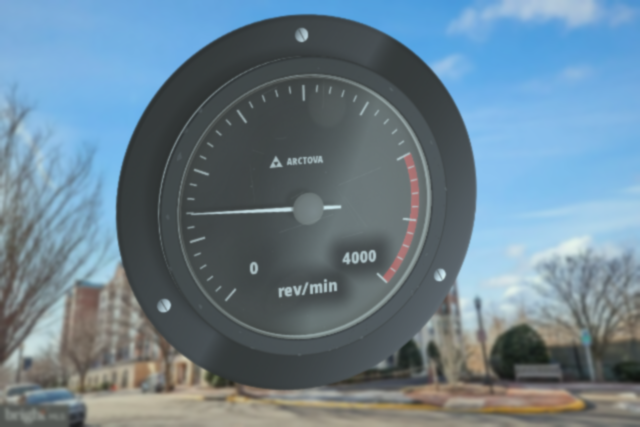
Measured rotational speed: 700 rpm
